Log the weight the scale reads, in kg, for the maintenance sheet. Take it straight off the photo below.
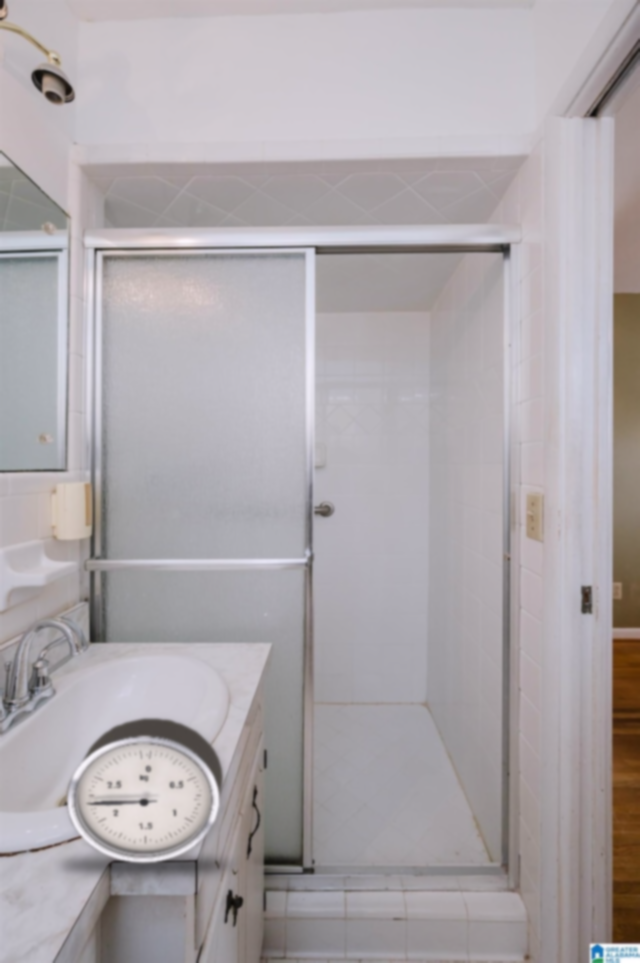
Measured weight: 2.25 kg
